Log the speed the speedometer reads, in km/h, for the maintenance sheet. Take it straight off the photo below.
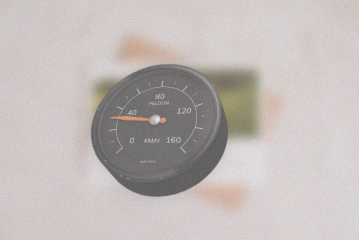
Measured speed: 30 km/h
